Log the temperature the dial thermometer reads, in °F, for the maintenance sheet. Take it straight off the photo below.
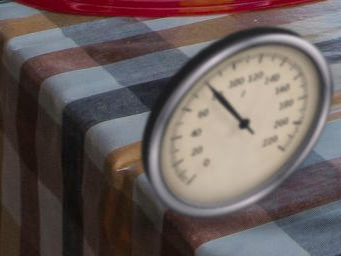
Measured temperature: 80 °F
